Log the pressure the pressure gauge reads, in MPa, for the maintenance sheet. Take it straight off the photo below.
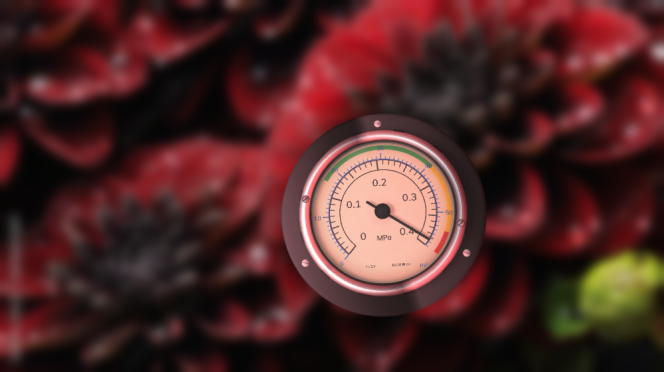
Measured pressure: 0.39 MPa
